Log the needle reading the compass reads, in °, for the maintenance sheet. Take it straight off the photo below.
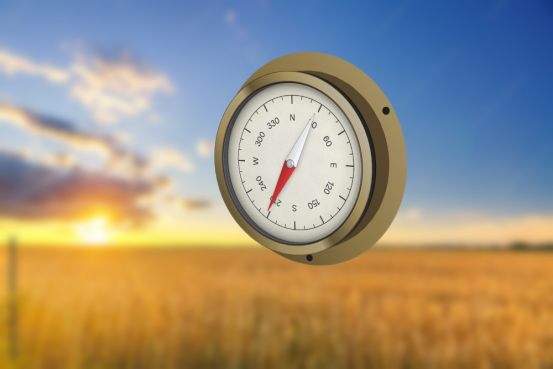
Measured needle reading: 210 °
